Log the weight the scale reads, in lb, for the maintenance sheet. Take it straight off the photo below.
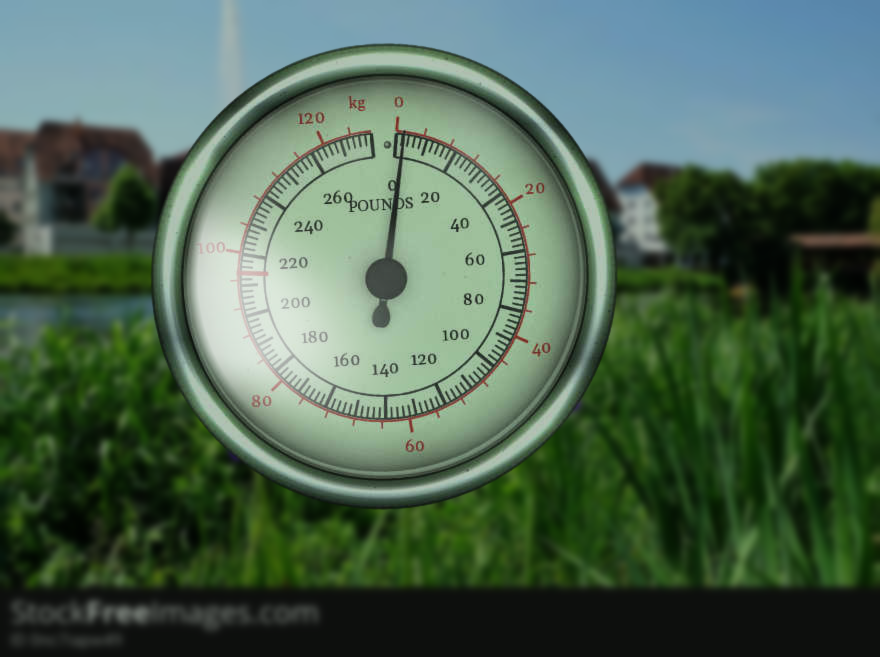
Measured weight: 2 lb
